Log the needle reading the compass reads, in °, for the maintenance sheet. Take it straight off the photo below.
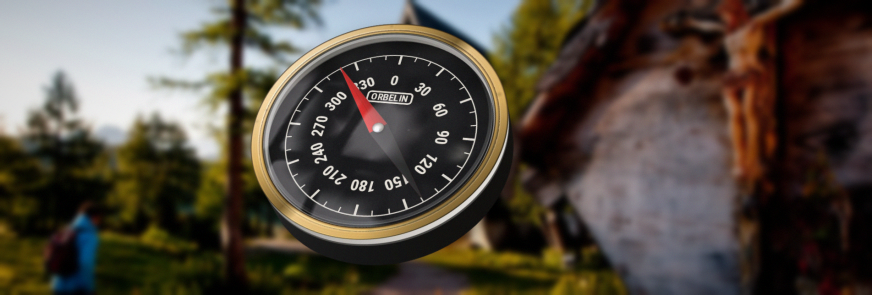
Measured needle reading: 320 °
